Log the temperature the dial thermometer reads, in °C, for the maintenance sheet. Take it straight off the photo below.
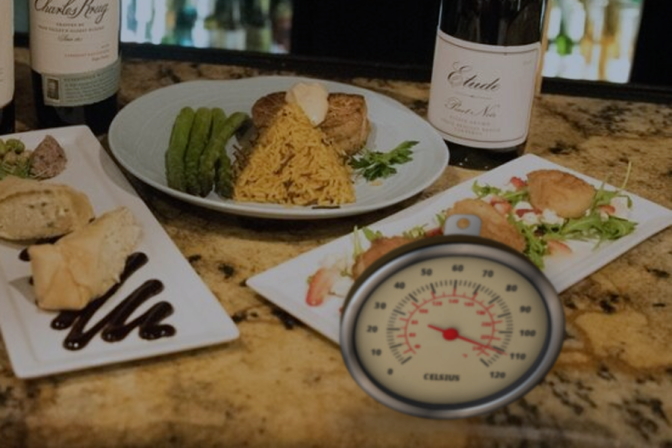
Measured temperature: 110 °C
